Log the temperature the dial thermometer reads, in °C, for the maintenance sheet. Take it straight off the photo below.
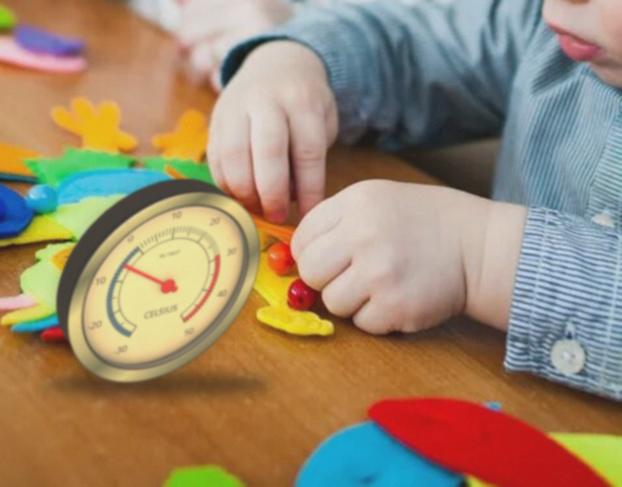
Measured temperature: -5 °C
